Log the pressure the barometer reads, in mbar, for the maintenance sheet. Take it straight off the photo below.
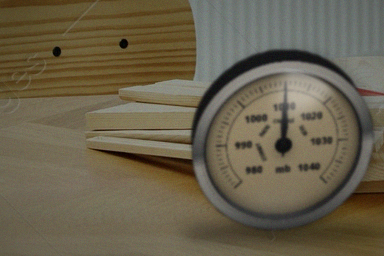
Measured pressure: 1010 mbar
